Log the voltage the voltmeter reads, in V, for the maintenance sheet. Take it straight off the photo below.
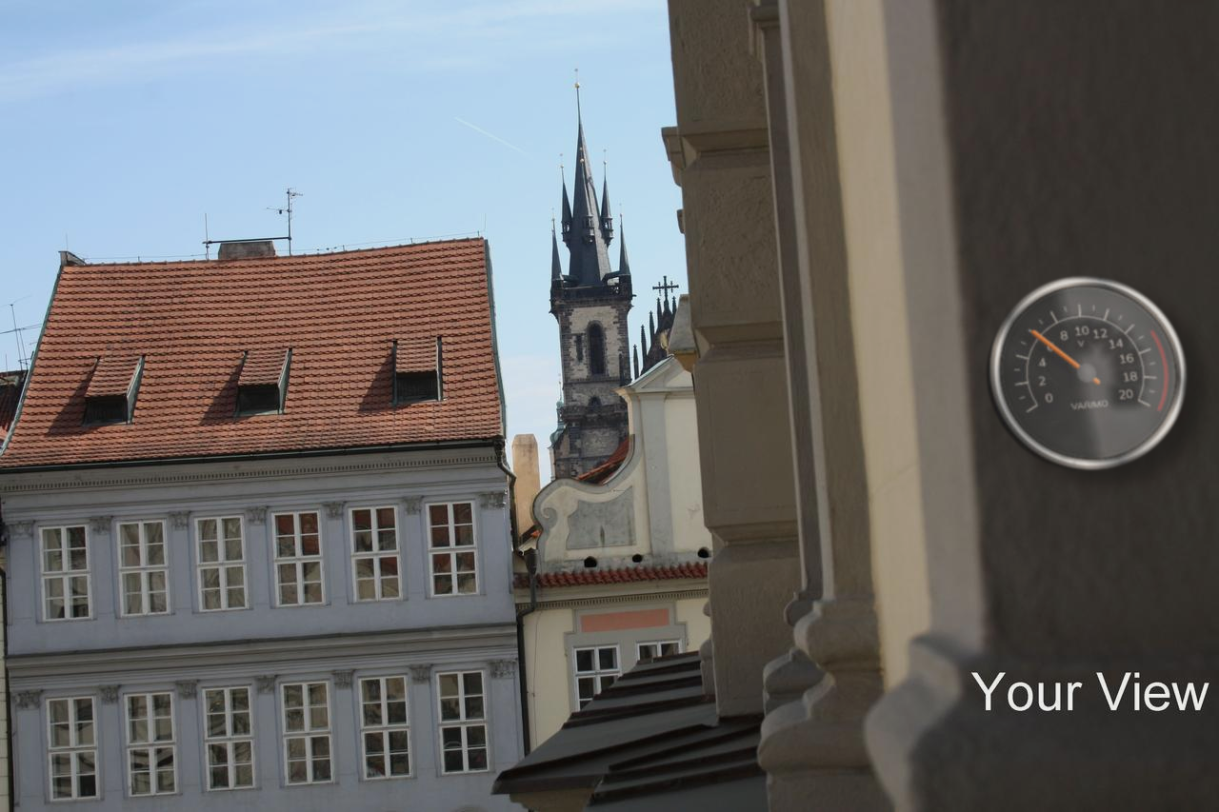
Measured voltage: 6 V
